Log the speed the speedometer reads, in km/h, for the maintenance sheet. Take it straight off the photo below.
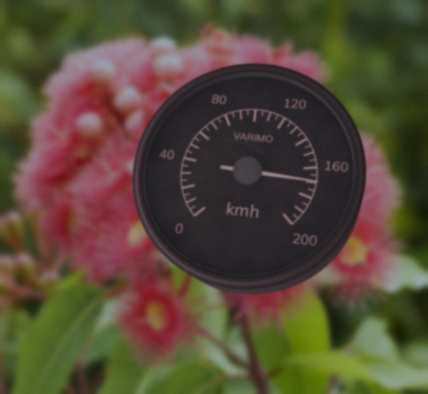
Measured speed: 170 km/h
